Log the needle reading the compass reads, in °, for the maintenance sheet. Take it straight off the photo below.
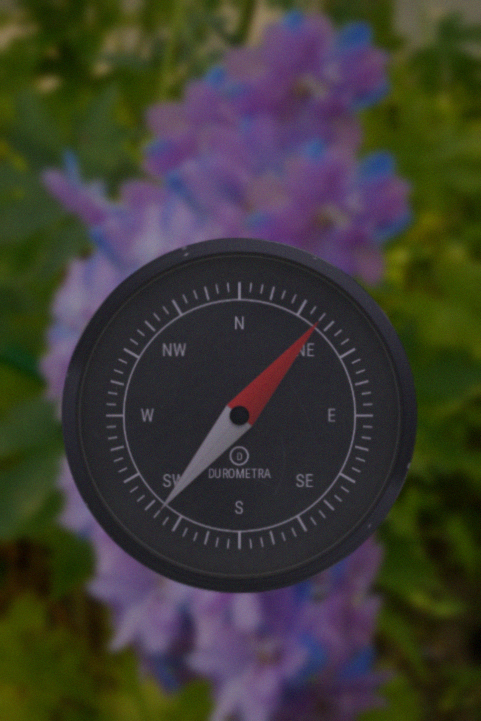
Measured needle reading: 40 °
